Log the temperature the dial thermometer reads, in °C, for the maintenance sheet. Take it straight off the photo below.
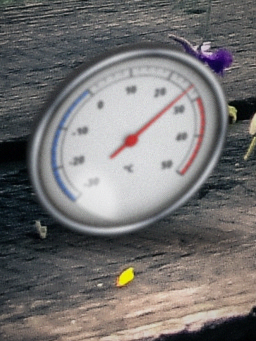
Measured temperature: 26 °C
